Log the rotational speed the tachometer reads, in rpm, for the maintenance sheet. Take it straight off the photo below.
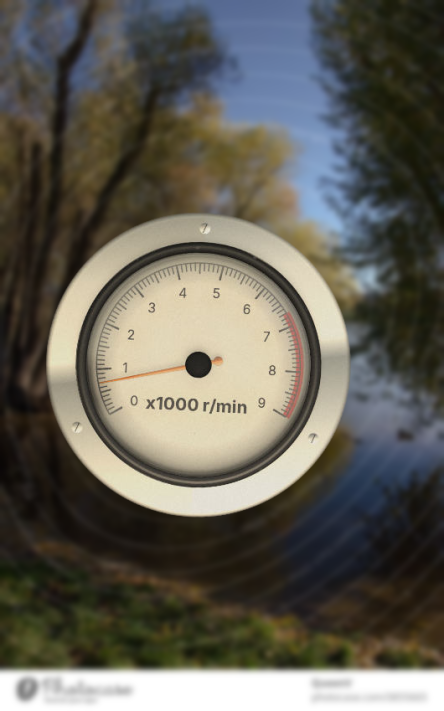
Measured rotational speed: 700 rpm
